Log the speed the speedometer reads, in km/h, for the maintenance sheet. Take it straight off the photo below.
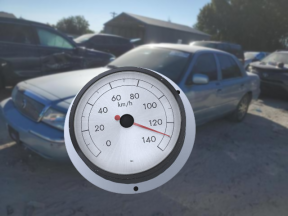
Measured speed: 130 km/h
